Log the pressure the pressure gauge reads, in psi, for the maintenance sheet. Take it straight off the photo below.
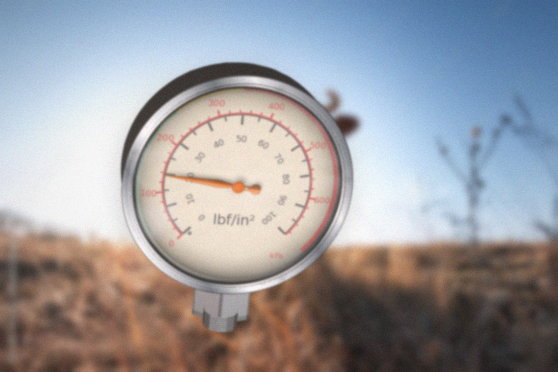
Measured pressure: 20 psi
